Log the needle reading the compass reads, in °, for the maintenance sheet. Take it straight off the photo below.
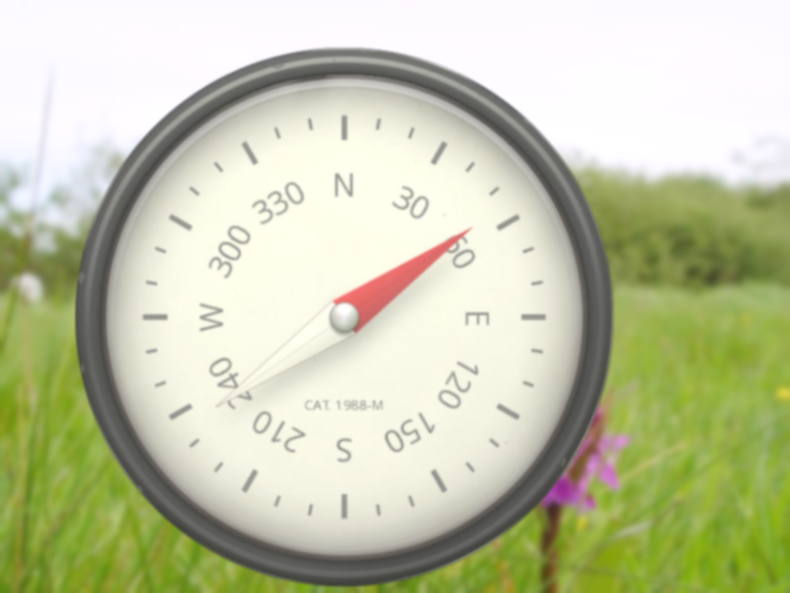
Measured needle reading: 55 °
